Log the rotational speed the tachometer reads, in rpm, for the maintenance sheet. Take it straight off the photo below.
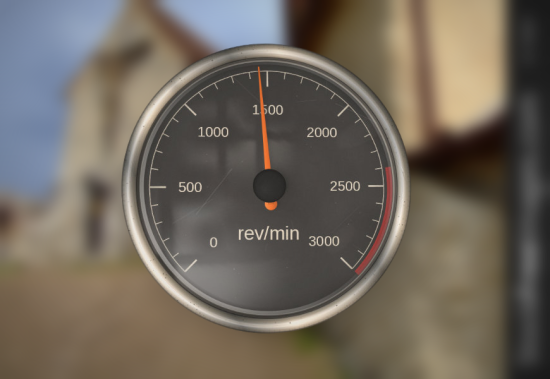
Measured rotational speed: 1450 rpm
